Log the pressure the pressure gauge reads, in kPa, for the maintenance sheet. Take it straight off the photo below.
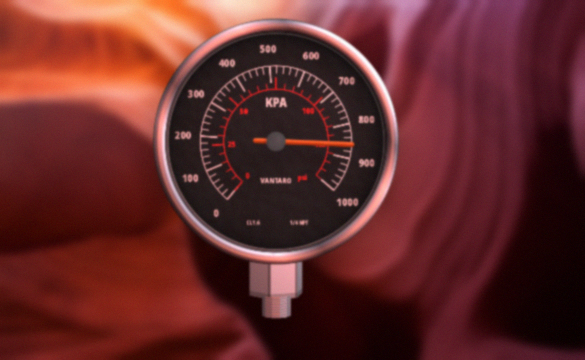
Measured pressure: 860 kPa
